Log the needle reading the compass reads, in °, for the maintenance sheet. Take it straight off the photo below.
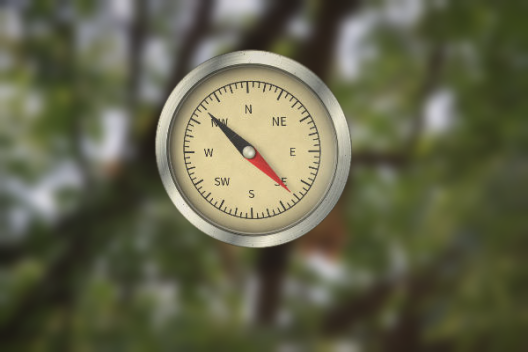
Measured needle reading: 135 °
